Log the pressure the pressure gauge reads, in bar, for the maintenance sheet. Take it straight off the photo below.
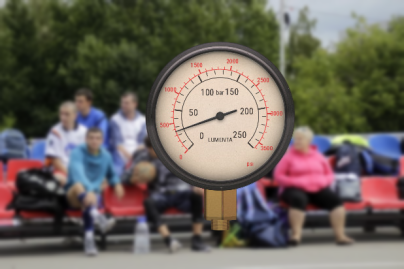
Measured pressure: 25 bar
